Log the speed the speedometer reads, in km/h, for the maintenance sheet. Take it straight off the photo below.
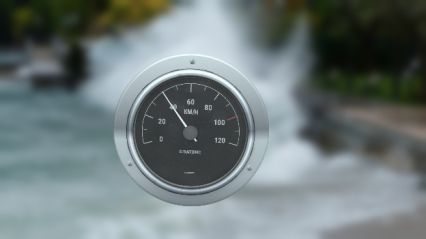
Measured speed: 40 km/h
